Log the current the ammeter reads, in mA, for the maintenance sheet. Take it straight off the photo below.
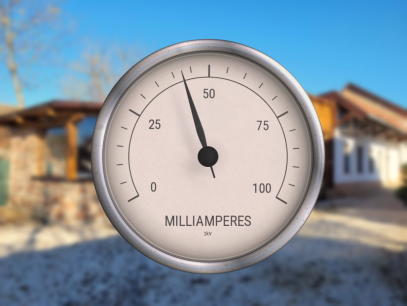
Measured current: 42.5 mA
